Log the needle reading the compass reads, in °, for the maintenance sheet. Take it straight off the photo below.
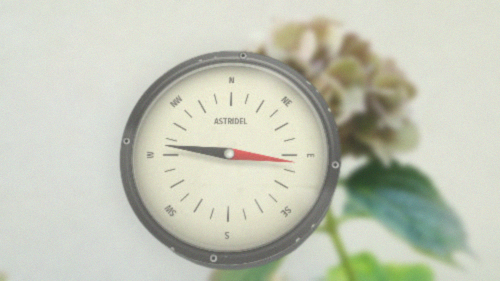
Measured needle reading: 97.5 °
